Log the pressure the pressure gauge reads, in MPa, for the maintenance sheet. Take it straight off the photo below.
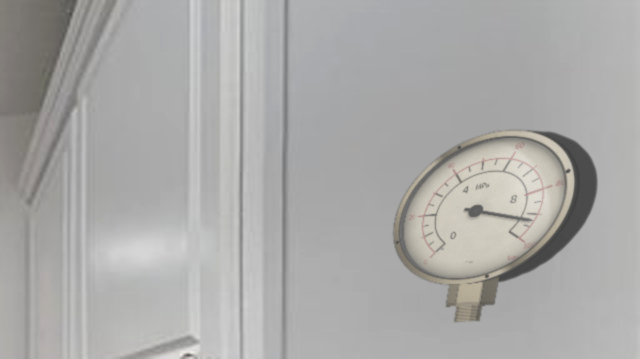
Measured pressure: 9.25 MPa
